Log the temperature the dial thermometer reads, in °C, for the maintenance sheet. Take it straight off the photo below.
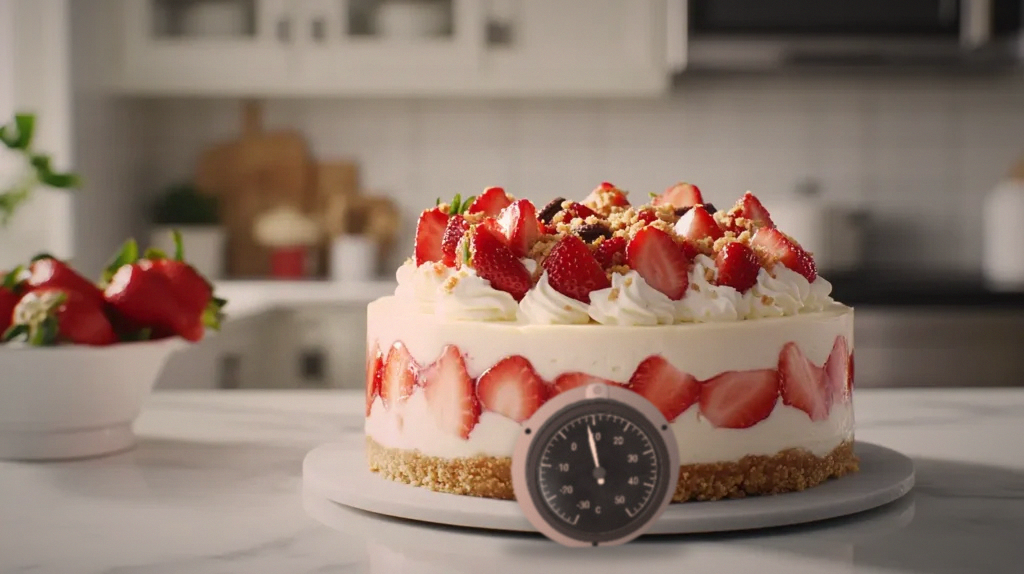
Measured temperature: 8 °C
